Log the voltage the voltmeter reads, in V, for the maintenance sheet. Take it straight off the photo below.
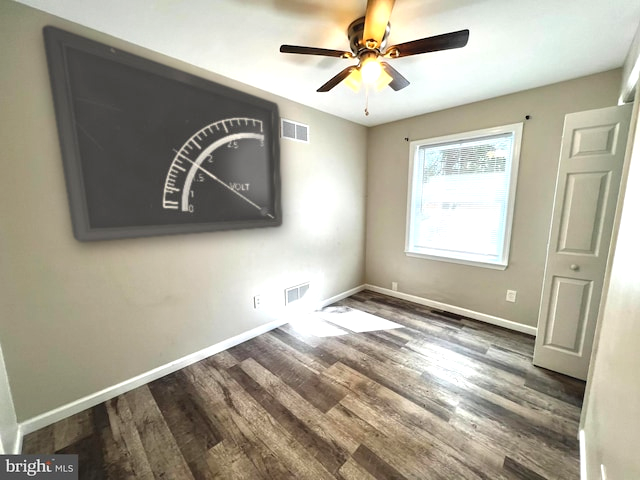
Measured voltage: 1.7 V
